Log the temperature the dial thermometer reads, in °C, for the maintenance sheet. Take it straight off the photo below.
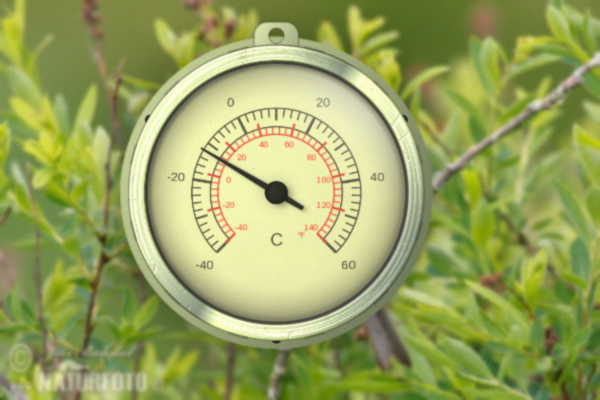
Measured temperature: -12 °C
